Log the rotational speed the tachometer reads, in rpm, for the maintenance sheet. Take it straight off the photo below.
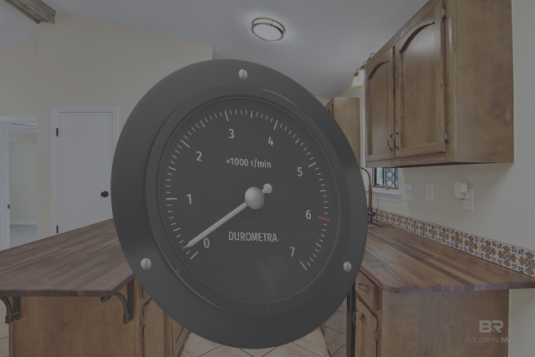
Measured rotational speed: 200 rpm
